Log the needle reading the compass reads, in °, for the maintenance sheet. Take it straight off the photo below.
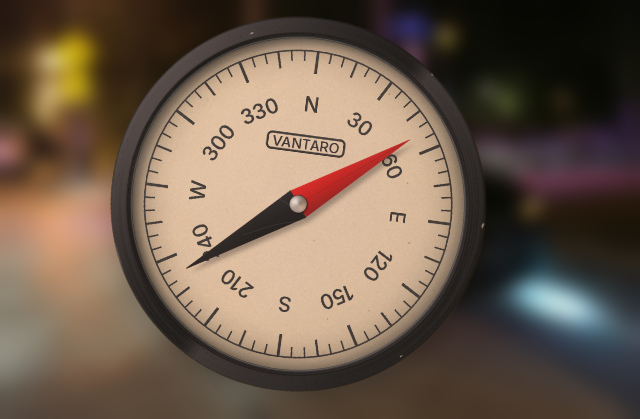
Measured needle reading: 52.5 °
